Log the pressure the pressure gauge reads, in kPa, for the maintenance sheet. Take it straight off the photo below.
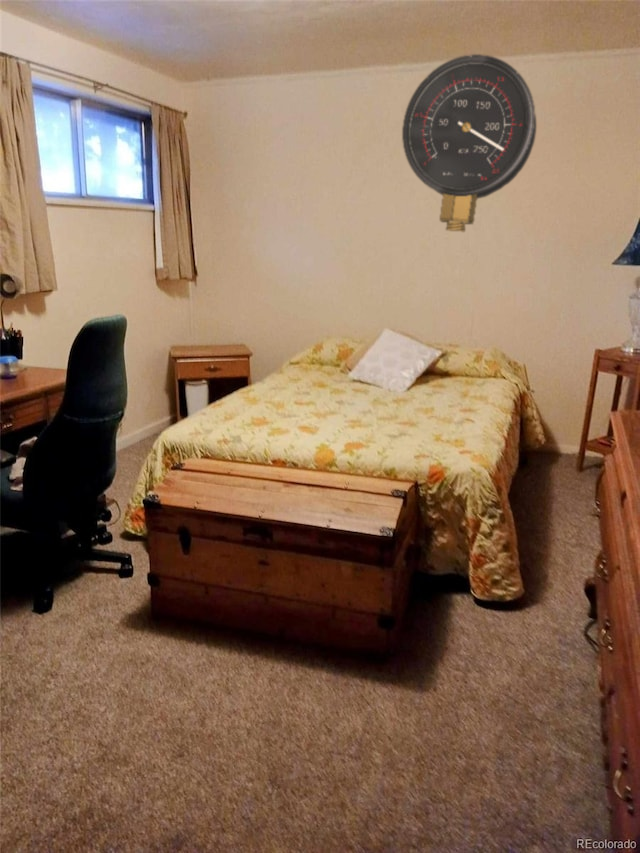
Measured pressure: 230 kPa
